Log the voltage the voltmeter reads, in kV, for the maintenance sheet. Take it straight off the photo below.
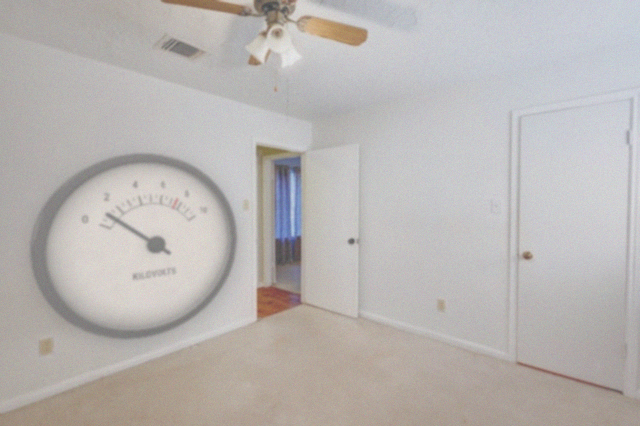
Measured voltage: 1 kV
